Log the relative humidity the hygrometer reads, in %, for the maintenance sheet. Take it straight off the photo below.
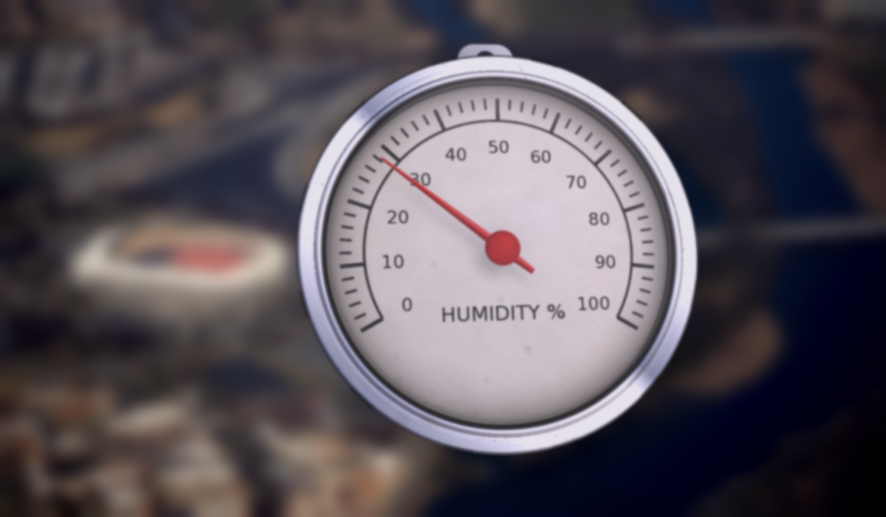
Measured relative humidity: 28 %
